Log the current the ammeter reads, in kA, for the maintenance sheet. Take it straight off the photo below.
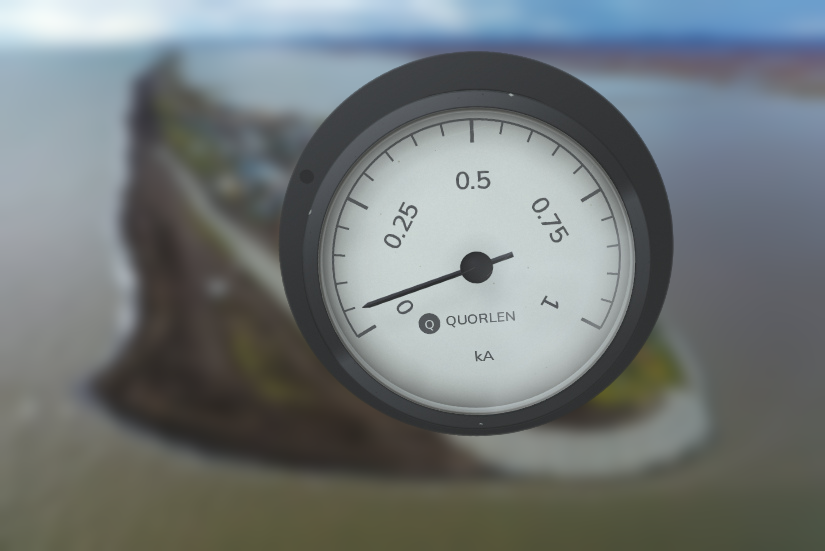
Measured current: 0.05 kA
